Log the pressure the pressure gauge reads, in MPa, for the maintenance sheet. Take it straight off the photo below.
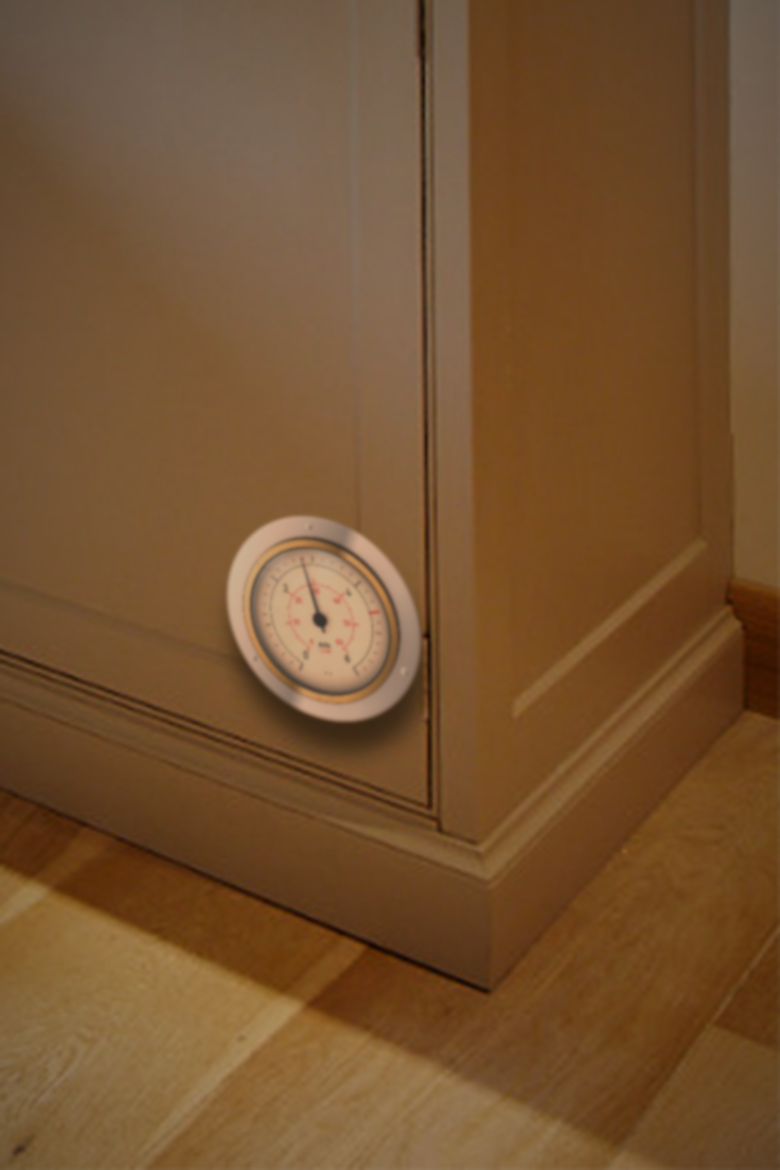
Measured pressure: 2.8 MPa
